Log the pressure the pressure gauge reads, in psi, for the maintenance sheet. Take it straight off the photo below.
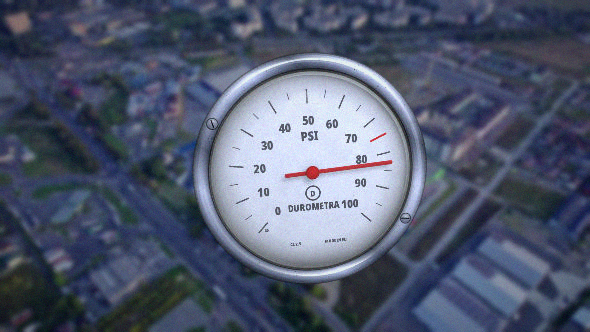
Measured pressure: 82.5 psi
